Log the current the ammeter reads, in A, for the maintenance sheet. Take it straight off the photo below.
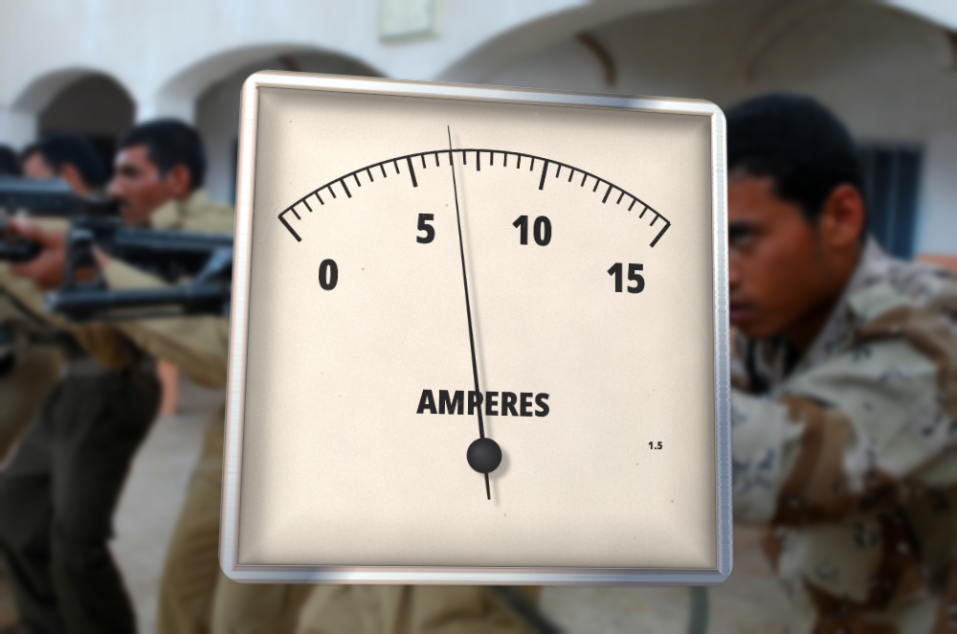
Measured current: 6.5 A
